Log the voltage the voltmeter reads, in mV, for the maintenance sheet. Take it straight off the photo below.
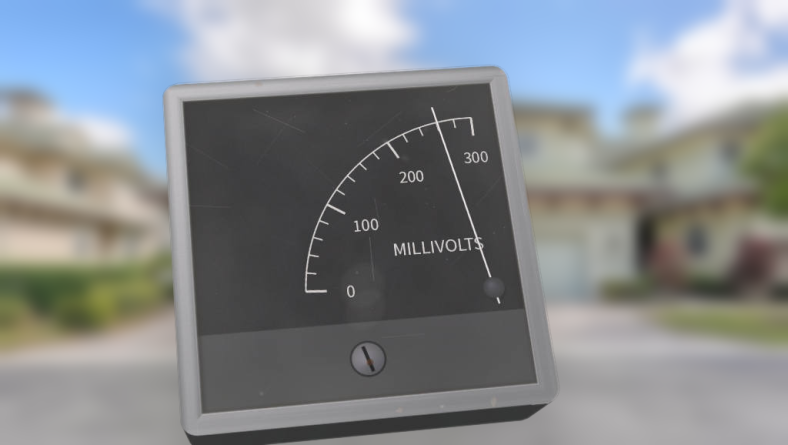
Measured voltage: 260 mV
